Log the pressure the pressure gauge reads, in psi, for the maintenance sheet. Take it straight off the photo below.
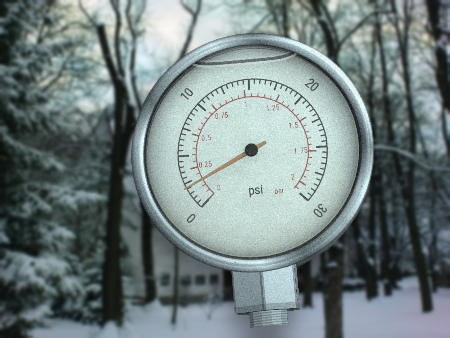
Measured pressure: 2 psi
